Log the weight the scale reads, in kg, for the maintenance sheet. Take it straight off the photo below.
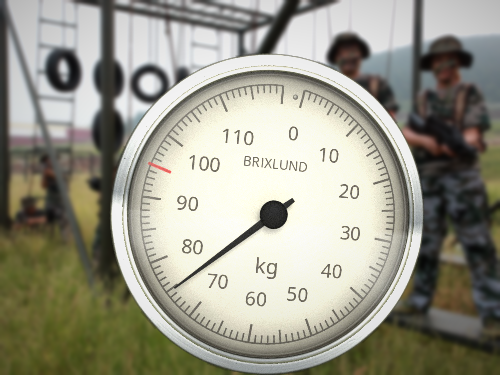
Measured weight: 75 kg
